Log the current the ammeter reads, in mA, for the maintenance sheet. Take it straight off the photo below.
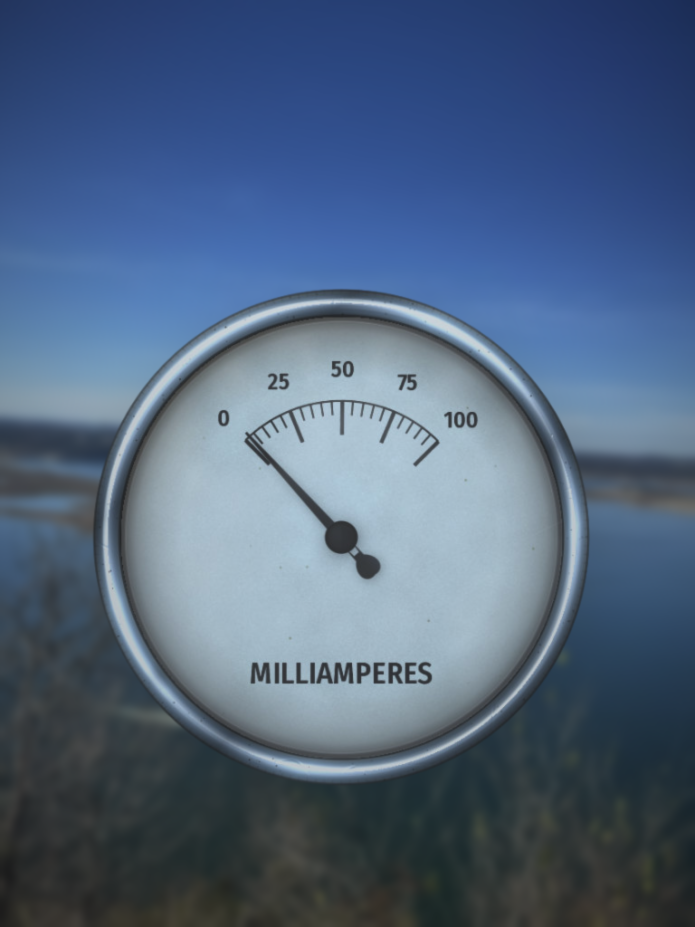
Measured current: 2.5 mA
